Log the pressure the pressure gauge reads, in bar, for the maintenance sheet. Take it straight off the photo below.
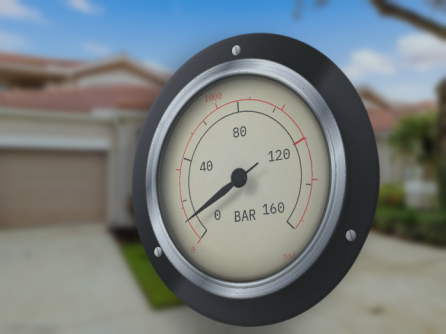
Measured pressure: 10 bar
